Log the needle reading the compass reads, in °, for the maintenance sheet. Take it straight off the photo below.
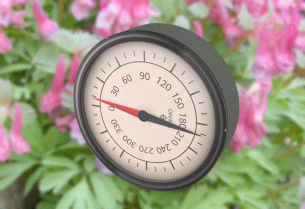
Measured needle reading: 10 °
